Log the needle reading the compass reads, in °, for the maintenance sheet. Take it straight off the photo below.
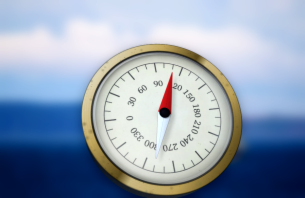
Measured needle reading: 110 °
